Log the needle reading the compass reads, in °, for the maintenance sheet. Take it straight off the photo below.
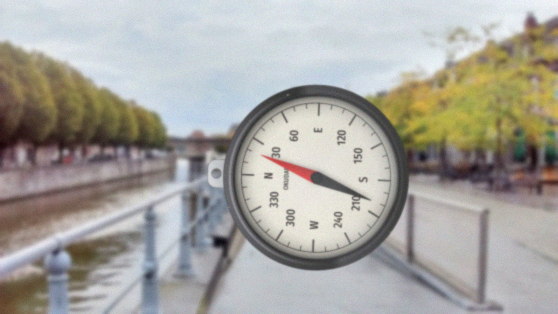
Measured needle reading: 20 °
